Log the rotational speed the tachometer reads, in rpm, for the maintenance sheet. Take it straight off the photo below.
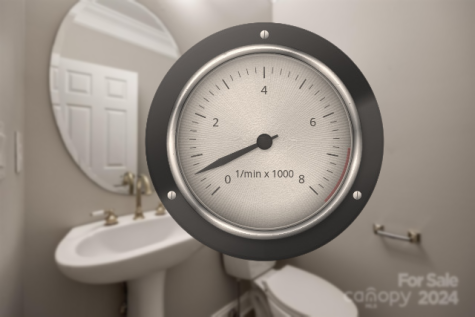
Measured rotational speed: 600 rpm
